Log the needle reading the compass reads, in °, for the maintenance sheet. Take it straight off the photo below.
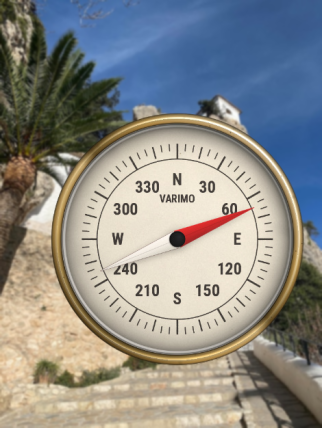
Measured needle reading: 67.5 °
